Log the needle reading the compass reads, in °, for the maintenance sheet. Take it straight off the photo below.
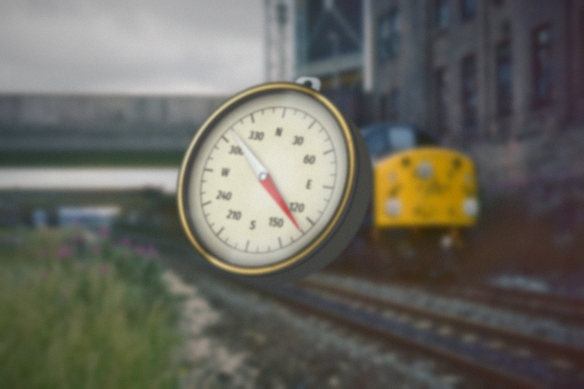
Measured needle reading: 130 °
